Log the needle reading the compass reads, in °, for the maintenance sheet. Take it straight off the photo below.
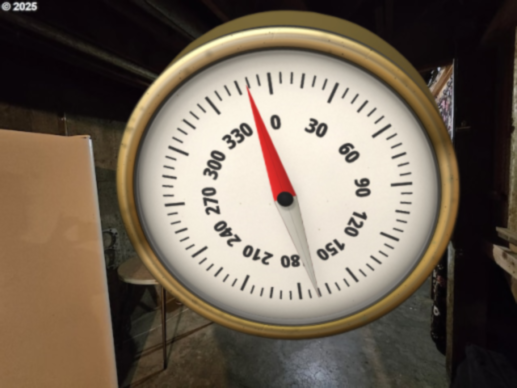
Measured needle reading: 350 °
